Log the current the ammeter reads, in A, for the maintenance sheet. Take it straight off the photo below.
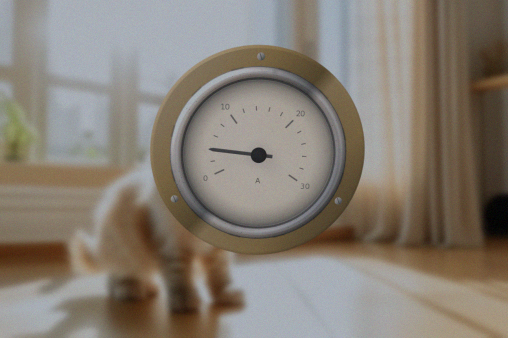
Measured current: 4 A
